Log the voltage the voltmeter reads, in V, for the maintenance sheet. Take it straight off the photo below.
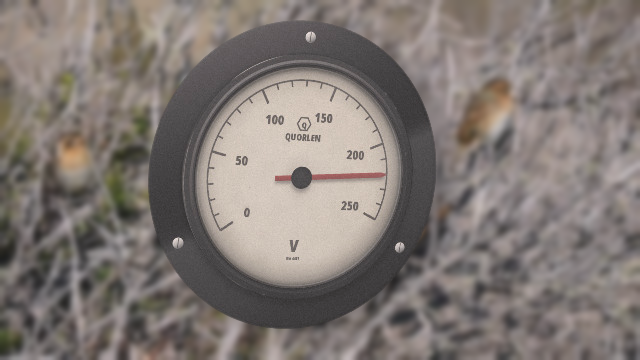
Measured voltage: 220 V
